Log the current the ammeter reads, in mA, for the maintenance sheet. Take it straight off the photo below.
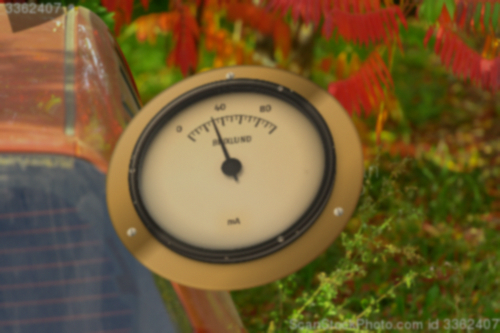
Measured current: 30 mA
